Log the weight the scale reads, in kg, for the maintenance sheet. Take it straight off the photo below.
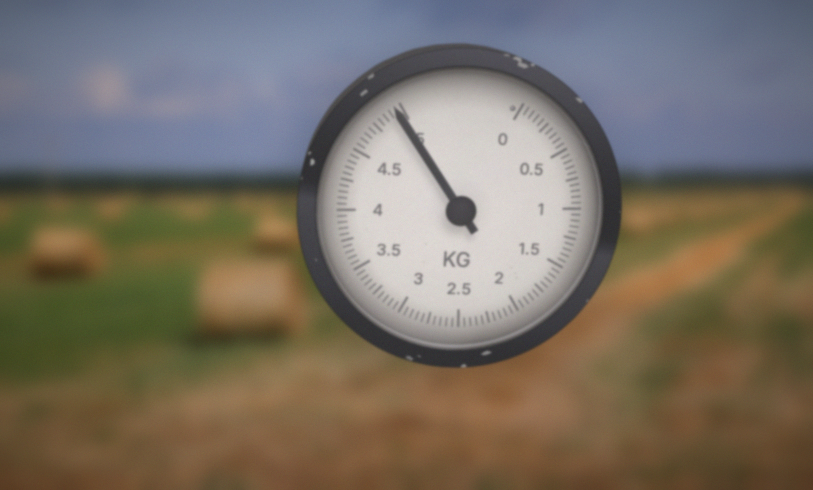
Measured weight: 4.95 kg
